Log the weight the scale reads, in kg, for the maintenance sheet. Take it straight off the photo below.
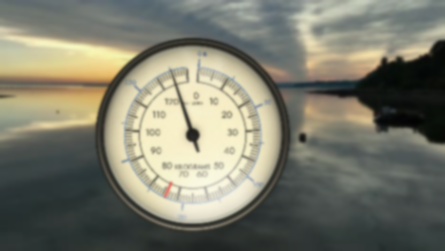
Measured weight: 125 kg
